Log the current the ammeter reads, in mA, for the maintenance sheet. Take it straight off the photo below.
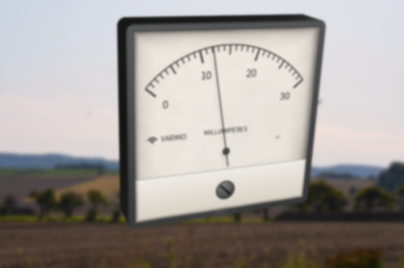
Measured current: 12 mA
